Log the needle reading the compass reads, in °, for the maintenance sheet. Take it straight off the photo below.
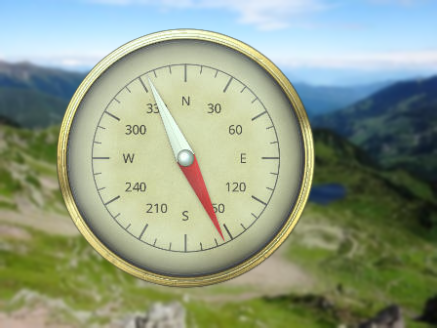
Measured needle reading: 155 °
